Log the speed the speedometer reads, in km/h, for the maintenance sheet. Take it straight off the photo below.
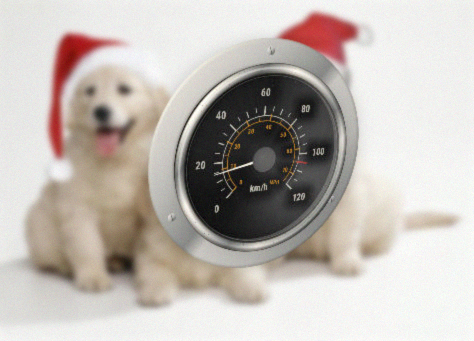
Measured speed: 15 km/h
